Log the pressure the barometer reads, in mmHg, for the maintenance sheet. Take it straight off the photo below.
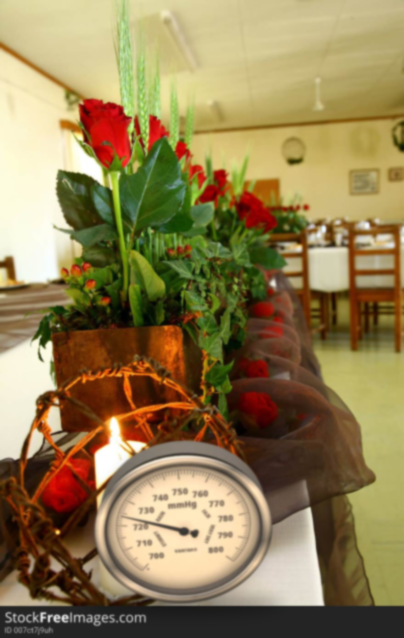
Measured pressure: 725 mmHg
